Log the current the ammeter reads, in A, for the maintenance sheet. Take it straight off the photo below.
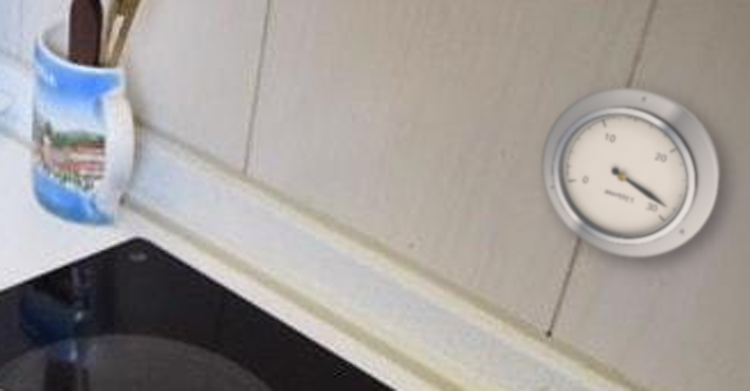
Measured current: 28 A
